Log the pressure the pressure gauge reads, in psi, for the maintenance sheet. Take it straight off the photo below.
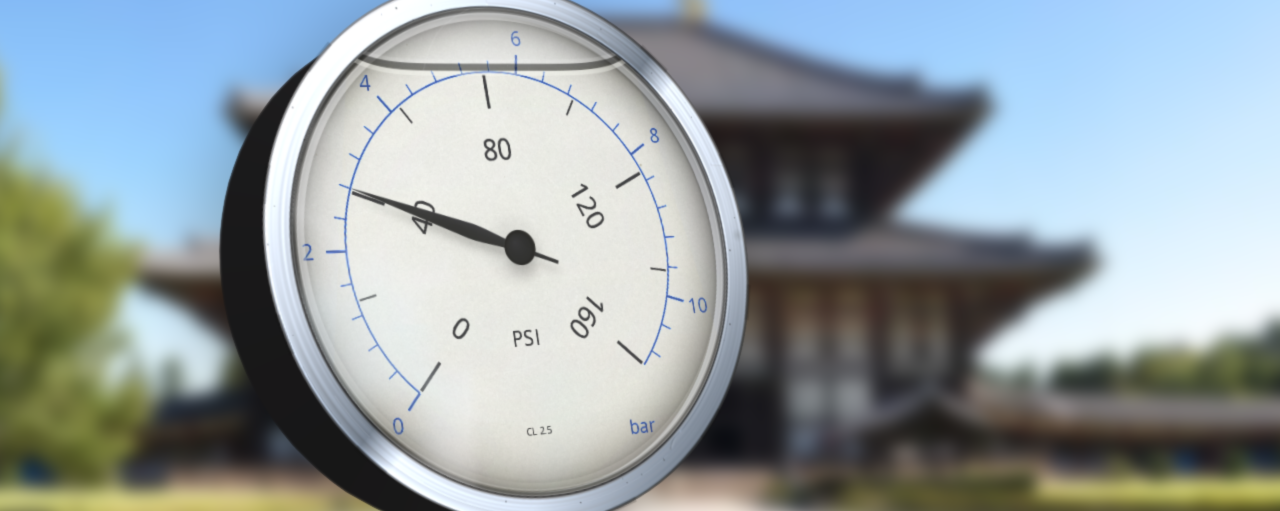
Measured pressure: 40 psi
